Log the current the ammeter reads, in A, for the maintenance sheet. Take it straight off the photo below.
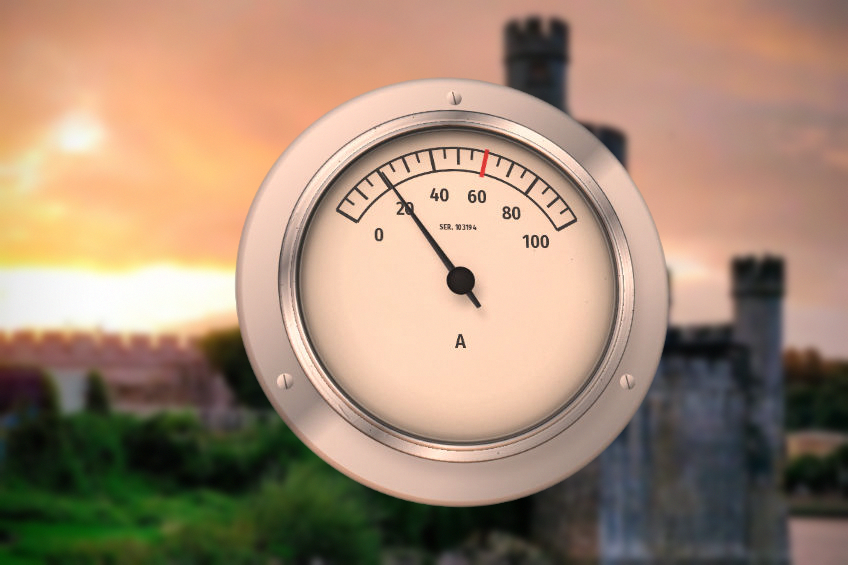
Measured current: 20 A
